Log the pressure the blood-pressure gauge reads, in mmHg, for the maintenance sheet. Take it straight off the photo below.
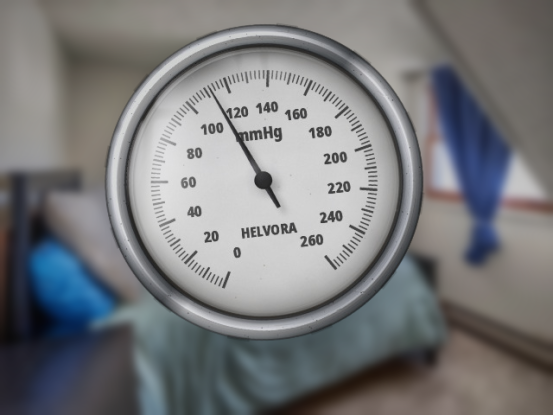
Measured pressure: 112 mmHg
